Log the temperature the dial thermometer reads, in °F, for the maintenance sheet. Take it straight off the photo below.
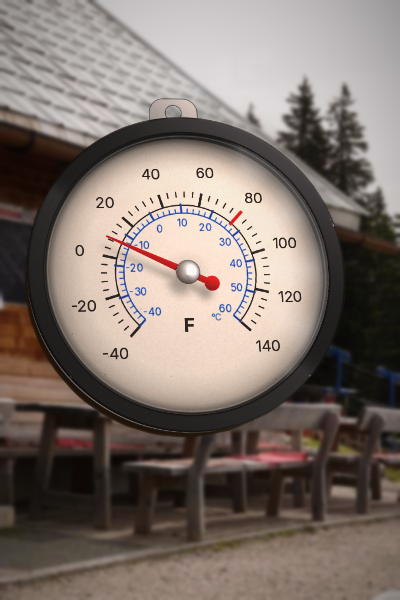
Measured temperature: 8 °F
